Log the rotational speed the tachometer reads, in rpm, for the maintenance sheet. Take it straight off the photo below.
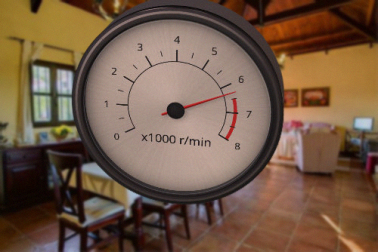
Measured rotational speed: 6250 rpm
